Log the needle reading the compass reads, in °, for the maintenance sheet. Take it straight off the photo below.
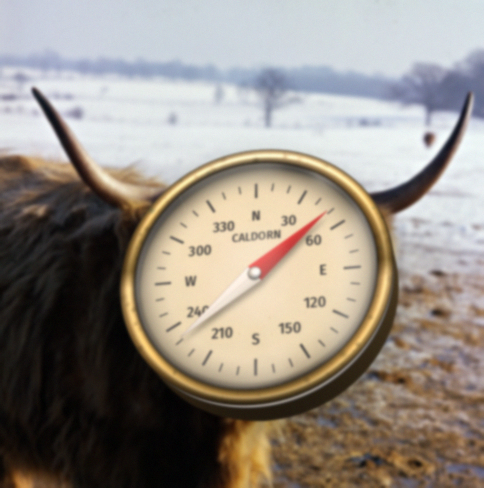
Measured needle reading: 50 °
